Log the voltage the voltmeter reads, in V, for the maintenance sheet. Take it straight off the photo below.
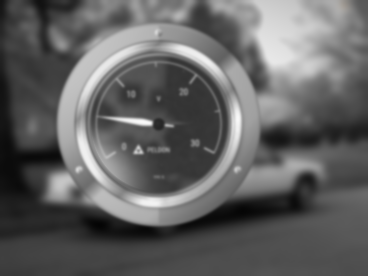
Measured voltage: 5 V
